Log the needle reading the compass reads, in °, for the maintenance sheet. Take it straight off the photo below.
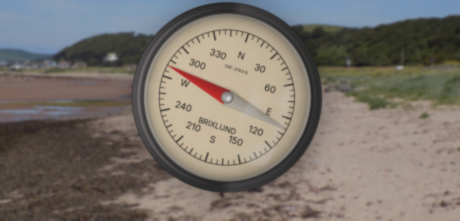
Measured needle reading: 280 °
